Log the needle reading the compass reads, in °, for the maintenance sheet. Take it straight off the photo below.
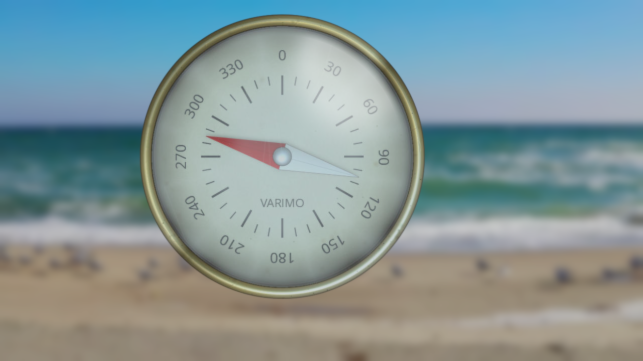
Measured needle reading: 285 °
